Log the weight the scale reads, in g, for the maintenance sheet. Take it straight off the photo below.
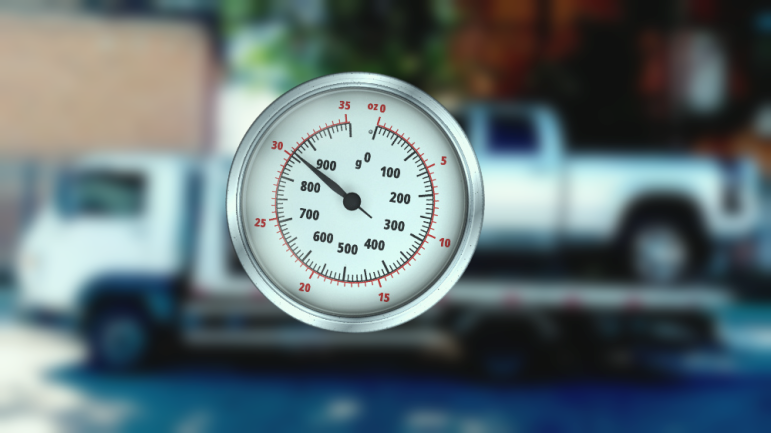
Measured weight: 860 g
